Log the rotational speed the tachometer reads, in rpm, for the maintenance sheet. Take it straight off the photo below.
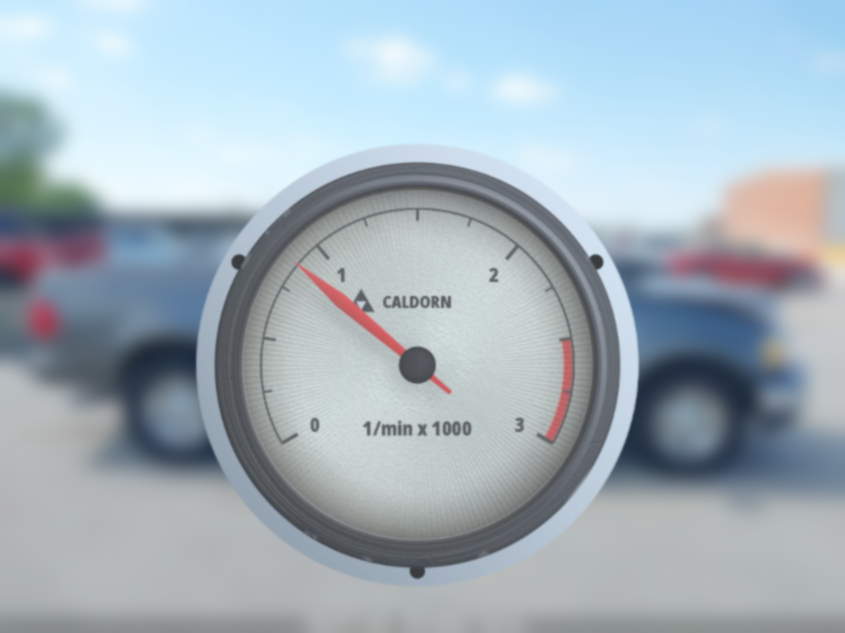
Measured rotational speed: 875 rpm
